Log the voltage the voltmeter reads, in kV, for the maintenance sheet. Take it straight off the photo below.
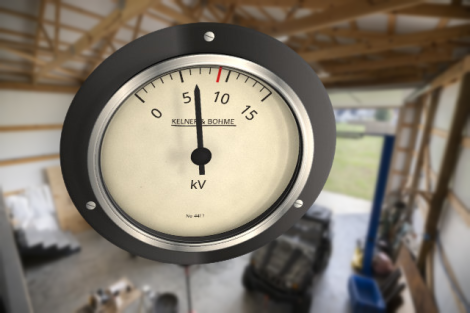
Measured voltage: 6.5 kV
